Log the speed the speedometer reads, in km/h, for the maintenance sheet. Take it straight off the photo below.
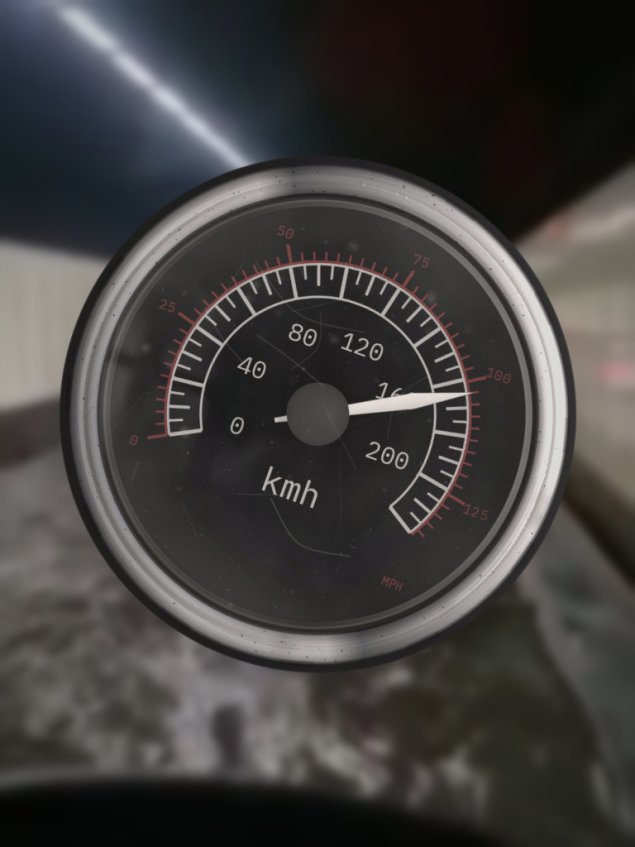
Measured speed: 165 km/h
